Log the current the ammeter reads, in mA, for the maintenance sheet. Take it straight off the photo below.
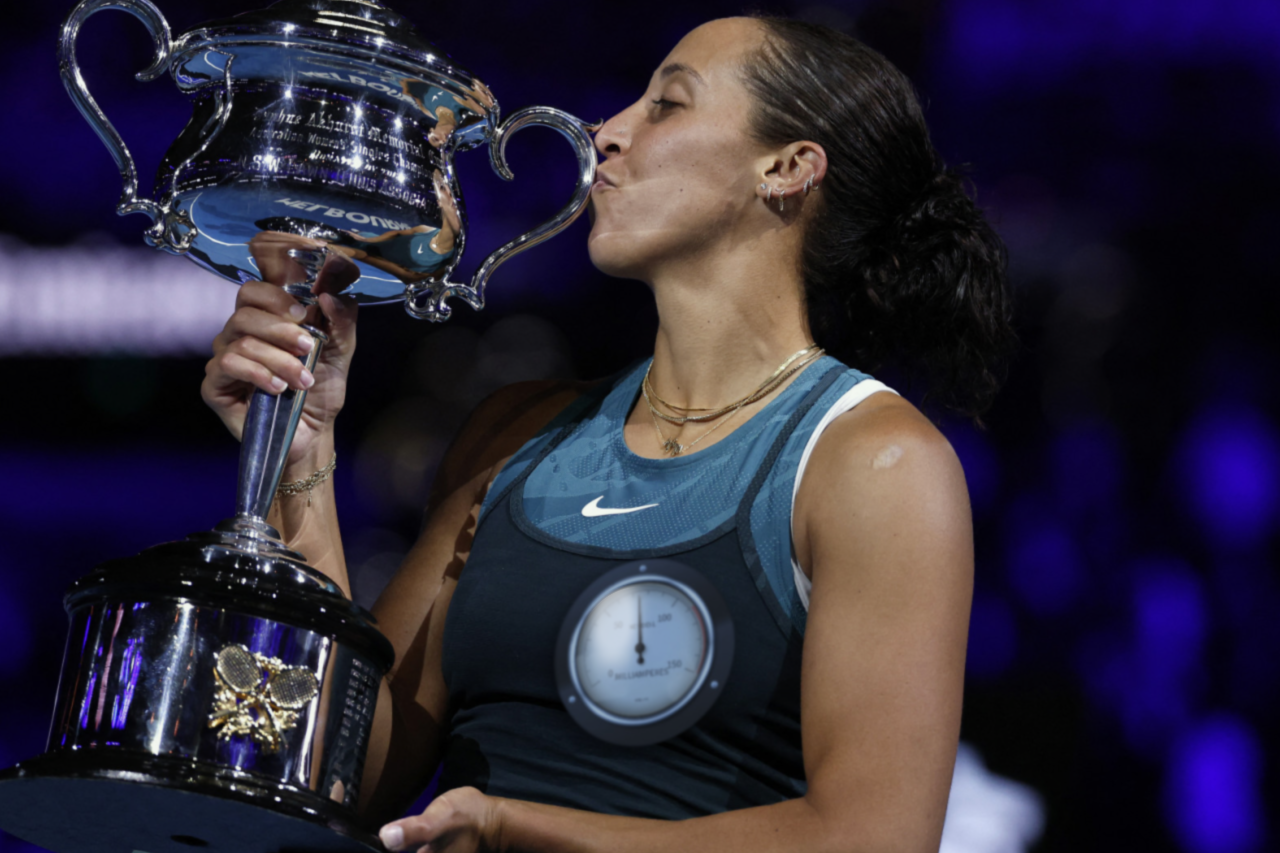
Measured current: 75 mA
